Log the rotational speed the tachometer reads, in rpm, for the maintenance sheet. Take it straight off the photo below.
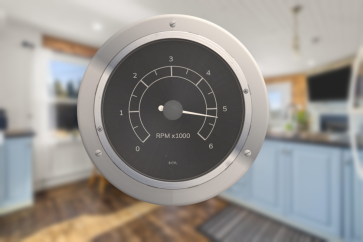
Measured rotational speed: 5250 rpm
